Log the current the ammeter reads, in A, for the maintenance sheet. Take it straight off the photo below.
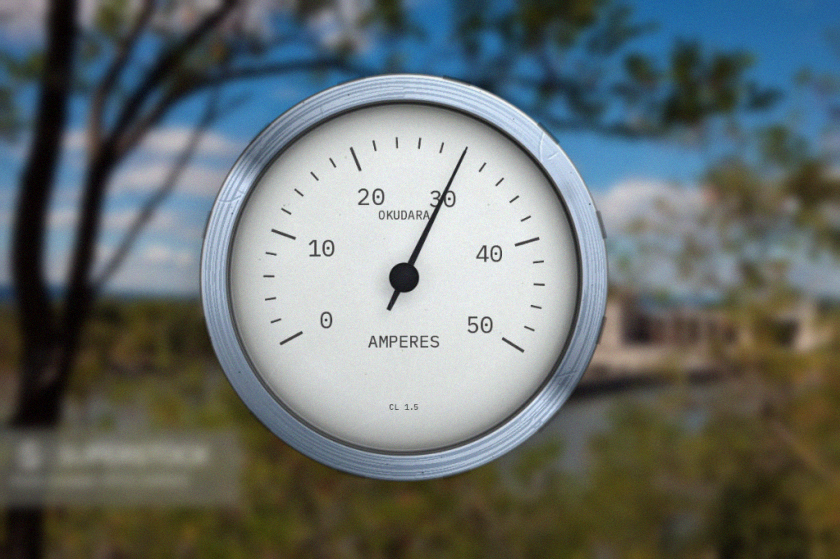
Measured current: 30 A
